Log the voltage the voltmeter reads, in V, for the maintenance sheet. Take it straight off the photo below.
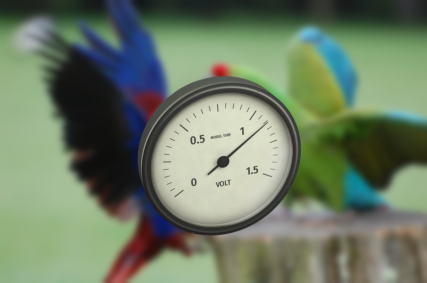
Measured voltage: 1.1 V
